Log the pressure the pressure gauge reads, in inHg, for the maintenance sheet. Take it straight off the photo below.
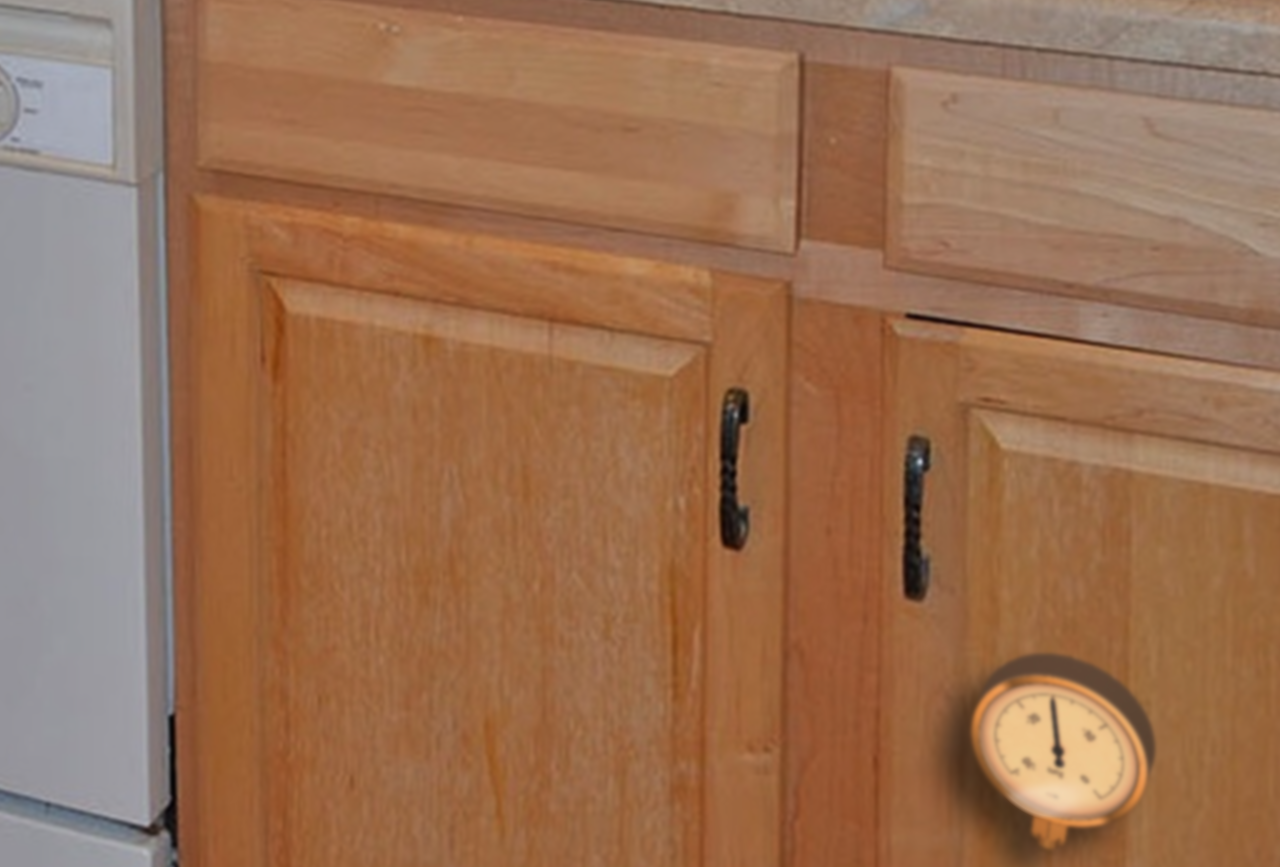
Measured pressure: -16 inHg
